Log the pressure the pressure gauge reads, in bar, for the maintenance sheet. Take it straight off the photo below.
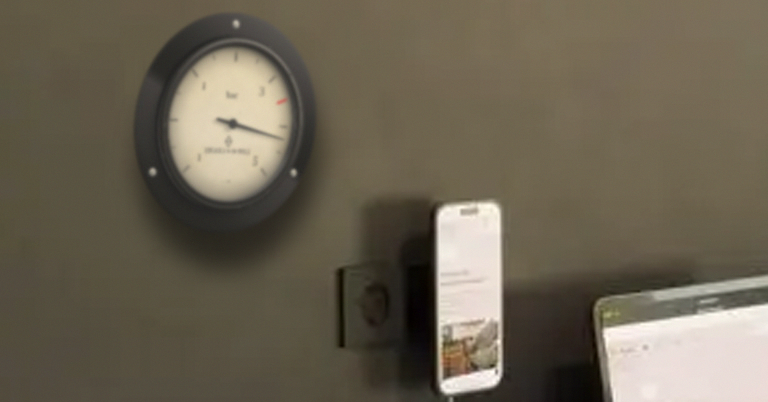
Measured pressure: 4.25 bar
